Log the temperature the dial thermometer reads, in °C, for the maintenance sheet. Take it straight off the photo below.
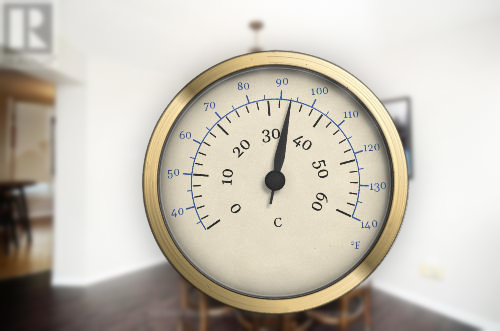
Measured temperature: 34 °C
